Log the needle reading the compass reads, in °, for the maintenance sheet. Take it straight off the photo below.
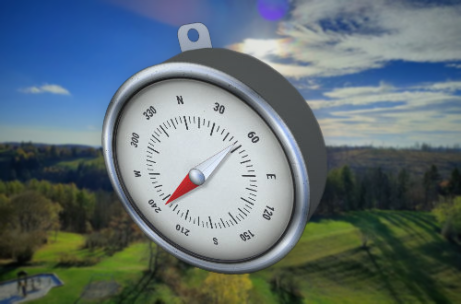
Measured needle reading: 235 °
